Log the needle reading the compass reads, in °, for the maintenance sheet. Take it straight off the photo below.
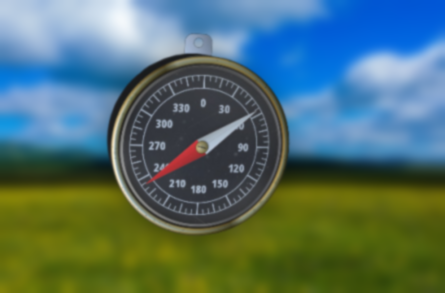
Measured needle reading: 235 °
